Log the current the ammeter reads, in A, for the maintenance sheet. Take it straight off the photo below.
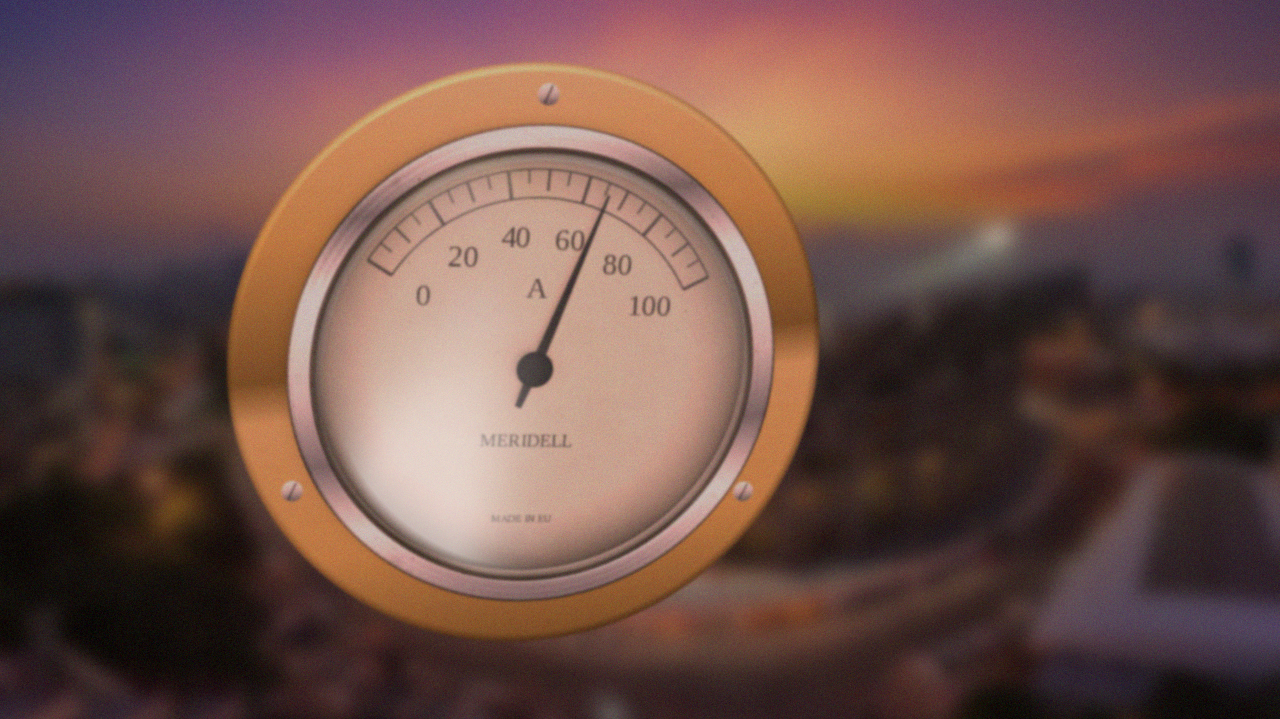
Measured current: 65 A
